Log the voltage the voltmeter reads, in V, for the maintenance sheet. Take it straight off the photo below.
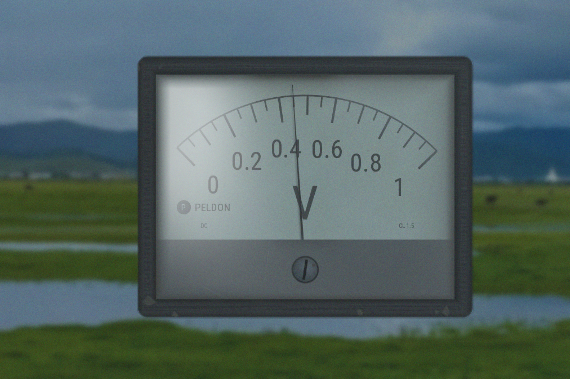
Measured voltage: 0.45 V
